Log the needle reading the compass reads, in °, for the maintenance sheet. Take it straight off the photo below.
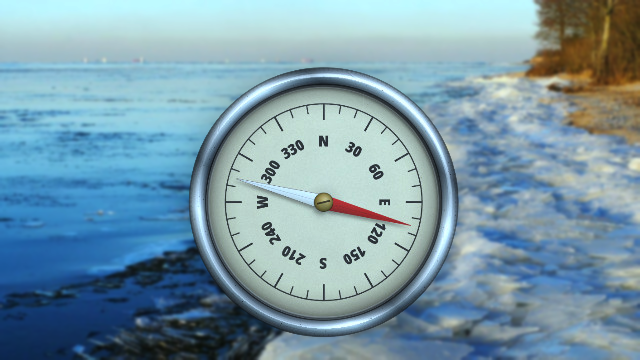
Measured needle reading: 105 °
